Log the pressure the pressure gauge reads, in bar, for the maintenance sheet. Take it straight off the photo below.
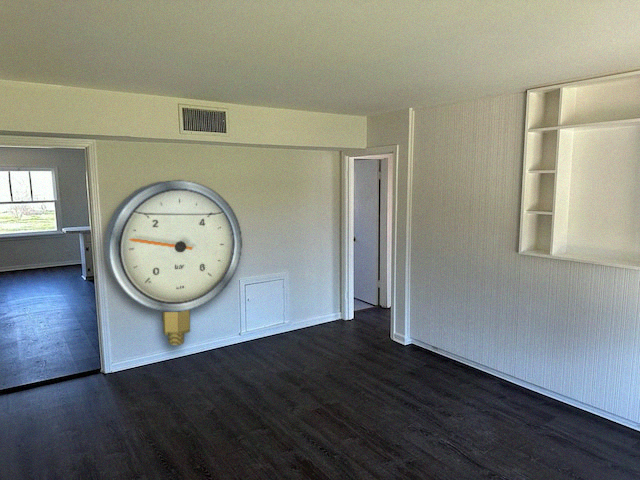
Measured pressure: 1.25 bar
